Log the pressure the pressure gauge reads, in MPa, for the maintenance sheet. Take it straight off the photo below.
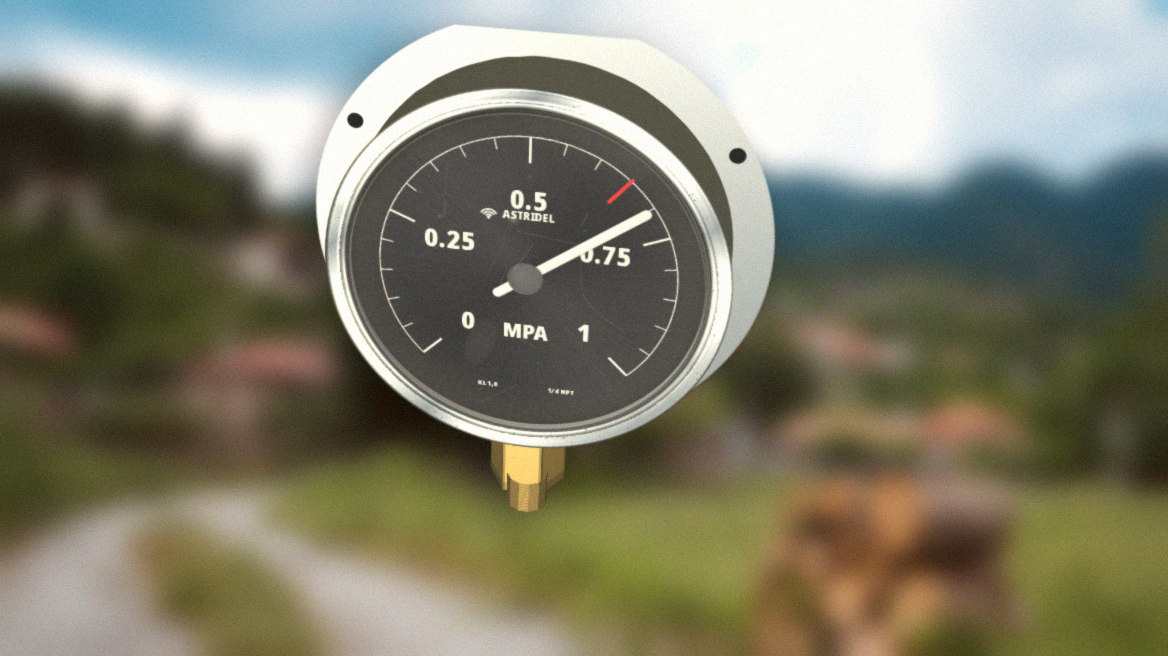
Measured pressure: 0.7 MPa
